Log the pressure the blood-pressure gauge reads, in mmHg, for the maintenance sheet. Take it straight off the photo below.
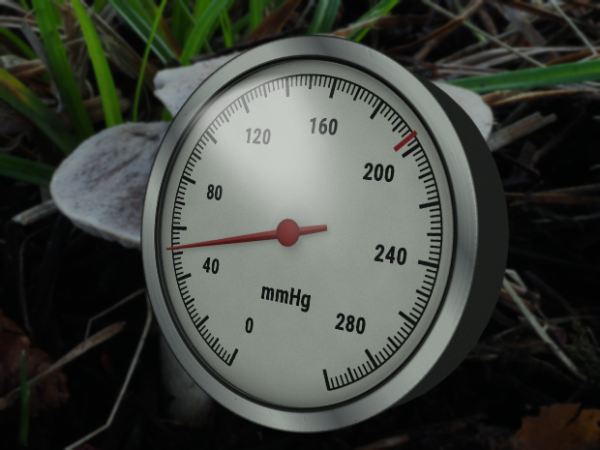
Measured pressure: 52 mmHg
